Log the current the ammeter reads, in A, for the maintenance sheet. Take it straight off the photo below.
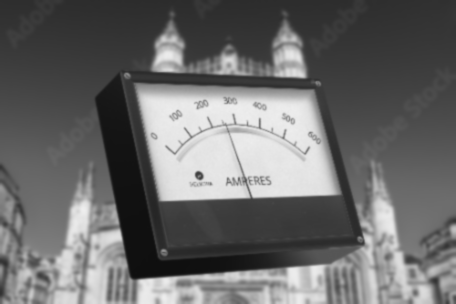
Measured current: 250 A
